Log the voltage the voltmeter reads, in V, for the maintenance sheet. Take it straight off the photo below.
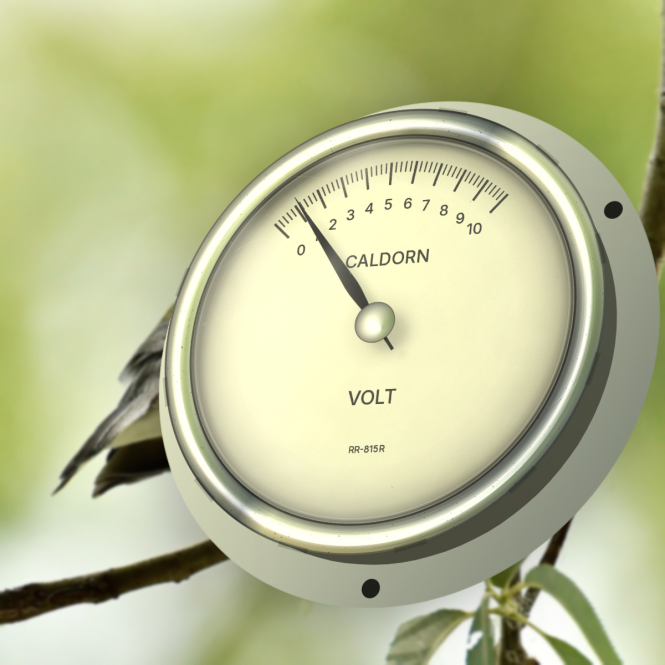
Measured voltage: 1.2 V
